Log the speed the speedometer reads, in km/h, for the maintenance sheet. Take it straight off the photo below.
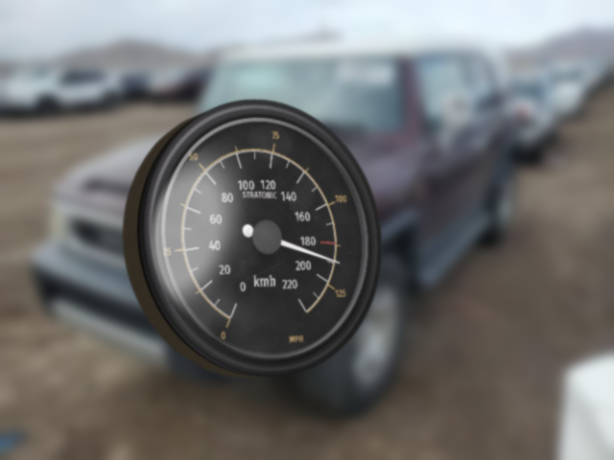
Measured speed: 190 km/h
